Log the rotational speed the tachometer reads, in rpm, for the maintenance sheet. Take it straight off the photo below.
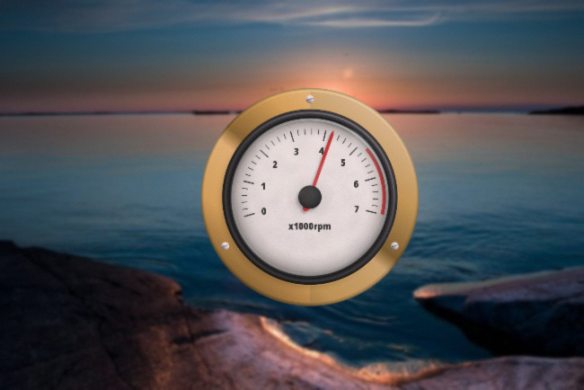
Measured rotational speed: 4200 rpm
